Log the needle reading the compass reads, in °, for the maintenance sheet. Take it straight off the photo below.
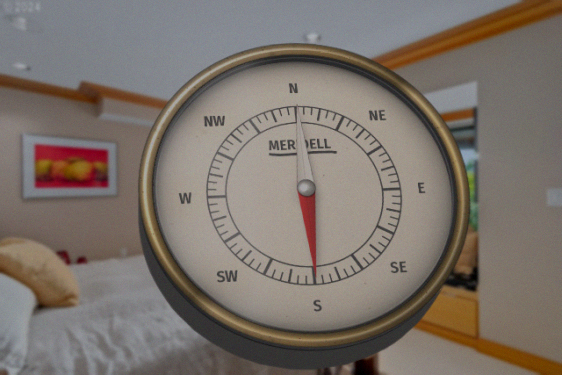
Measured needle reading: 180 °
